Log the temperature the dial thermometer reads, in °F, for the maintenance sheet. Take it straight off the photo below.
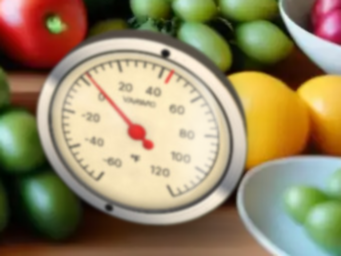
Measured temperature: 4 °F
